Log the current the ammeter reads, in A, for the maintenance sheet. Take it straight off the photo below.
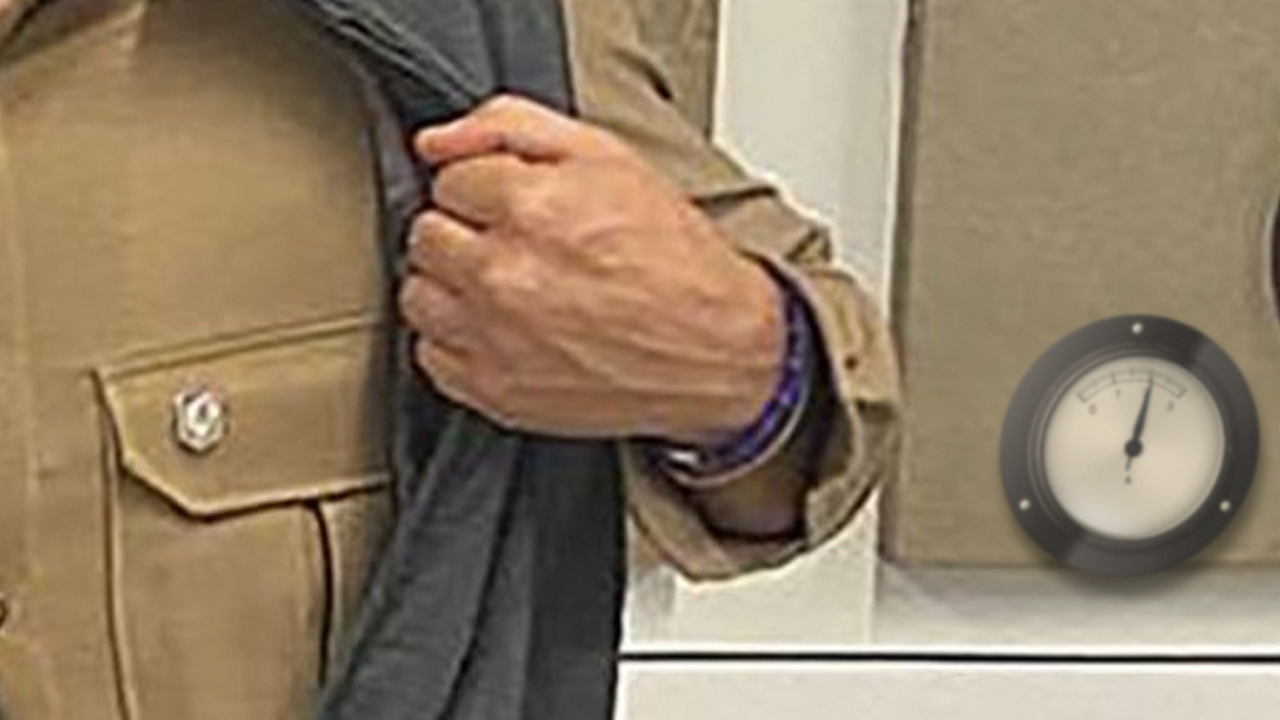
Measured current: 2 A
